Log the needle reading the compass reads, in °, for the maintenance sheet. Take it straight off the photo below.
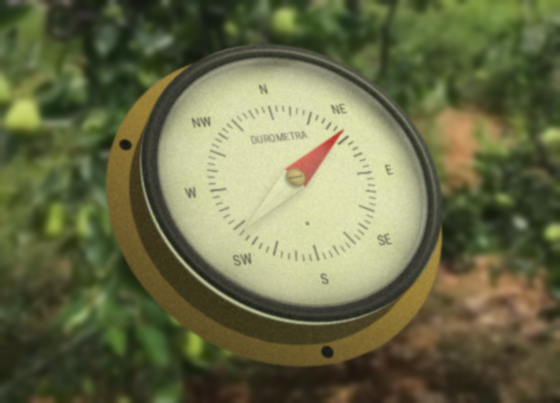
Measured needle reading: 55 °
